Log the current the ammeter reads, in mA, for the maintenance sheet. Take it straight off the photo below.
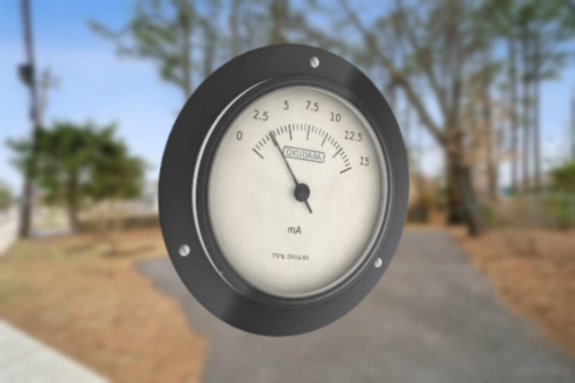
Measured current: 2.5 mA
